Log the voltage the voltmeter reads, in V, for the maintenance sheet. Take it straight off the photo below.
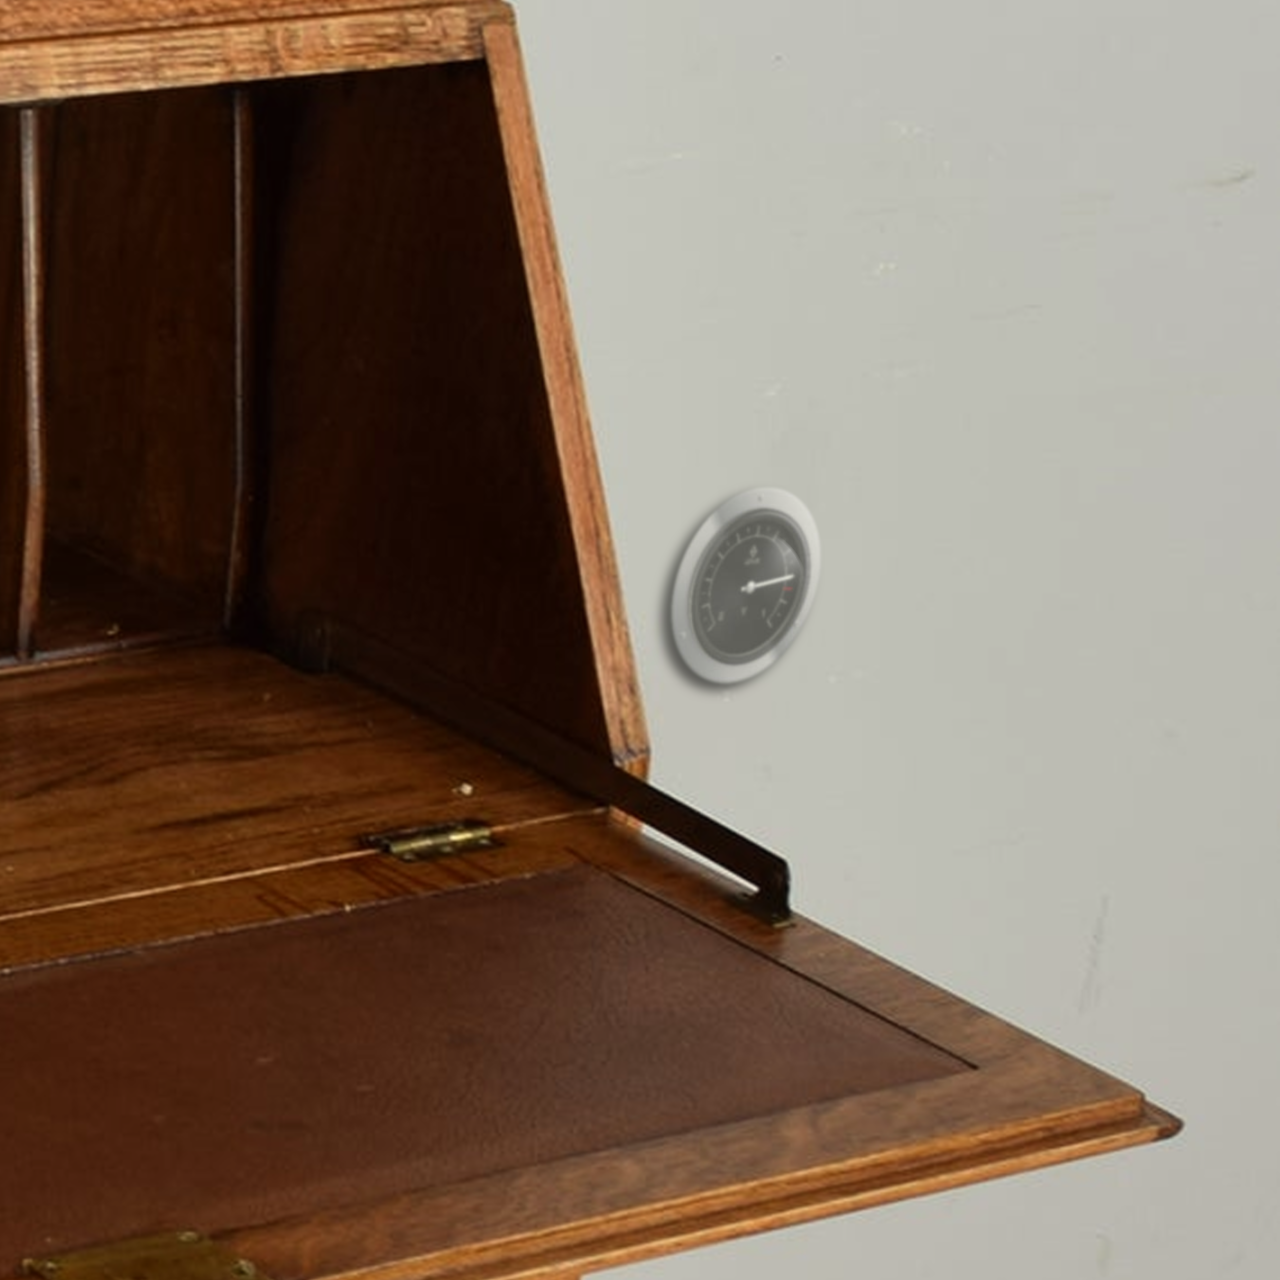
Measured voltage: 0.8 V
